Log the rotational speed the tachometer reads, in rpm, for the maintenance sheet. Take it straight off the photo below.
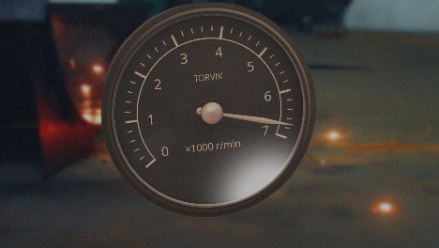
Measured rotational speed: 6700 rpm
